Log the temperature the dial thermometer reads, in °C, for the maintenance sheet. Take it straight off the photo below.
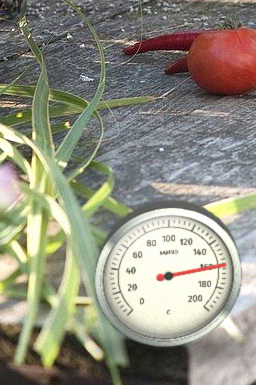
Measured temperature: 160 °C
